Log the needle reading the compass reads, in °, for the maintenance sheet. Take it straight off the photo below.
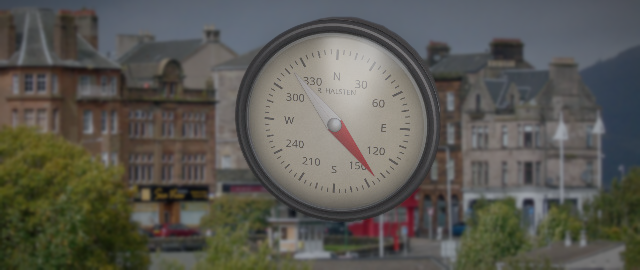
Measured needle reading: 140 °
